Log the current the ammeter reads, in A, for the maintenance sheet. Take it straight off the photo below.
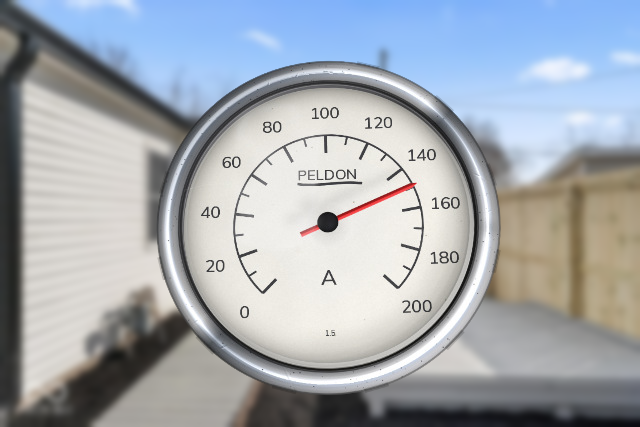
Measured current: 150 A
